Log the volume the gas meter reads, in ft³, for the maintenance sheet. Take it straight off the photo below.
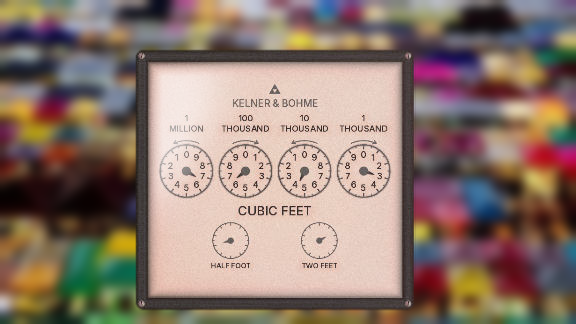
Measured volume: 664300 ft³
